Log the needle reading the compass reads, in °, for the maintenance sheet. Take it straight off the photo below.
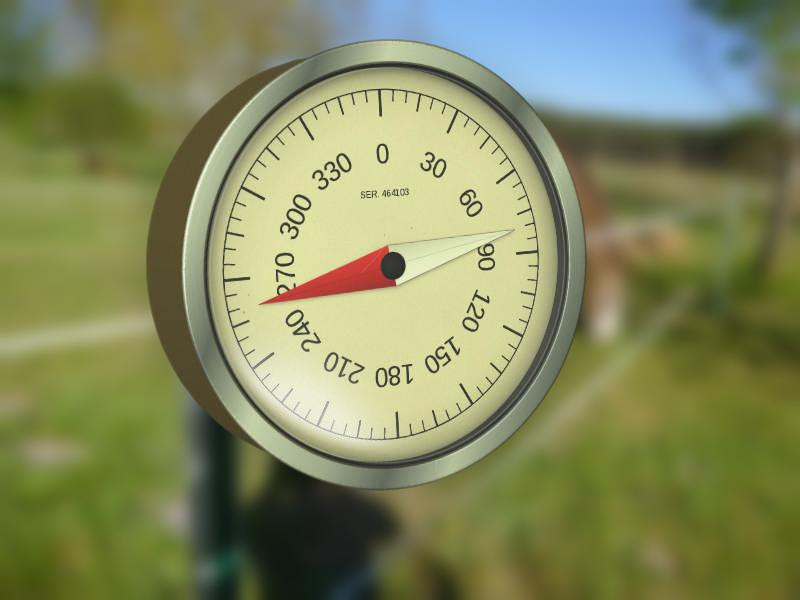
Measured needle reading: 260 °
